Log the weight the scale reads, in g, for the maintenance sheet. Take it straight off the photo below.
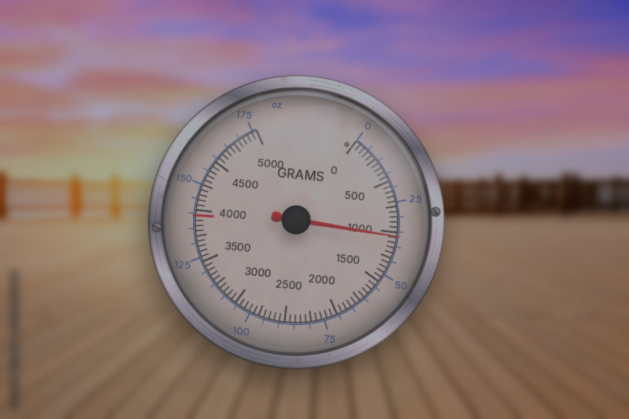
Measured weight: 1050 g
